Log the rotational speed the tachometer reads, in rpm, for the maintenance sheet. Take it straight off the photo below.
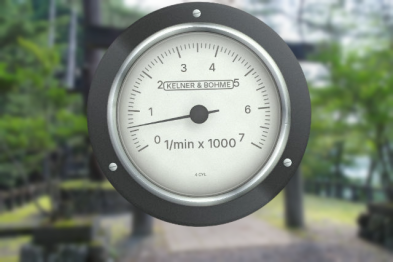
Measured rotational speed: 600 rpm
